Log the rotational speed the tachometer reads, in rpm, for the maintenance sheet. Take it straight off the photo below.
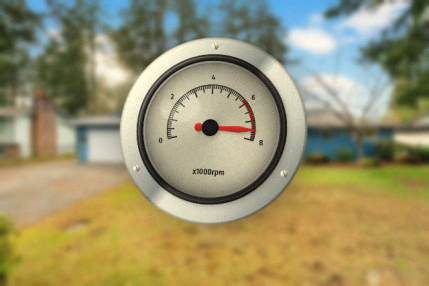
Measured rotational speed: 7500 rpm
